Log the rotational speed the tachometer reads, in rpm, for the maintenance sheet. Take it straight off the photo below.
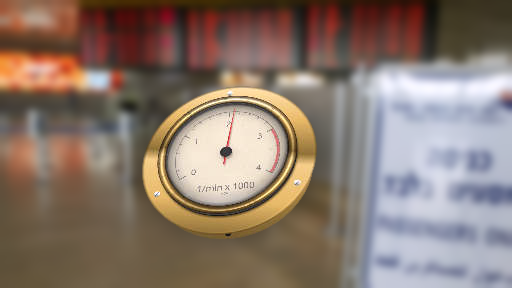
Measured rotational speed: 2100 rpm
